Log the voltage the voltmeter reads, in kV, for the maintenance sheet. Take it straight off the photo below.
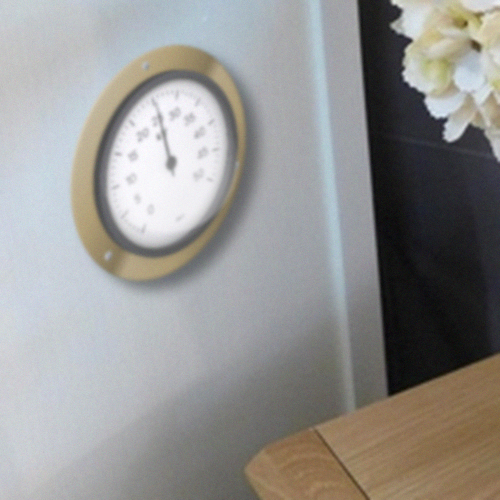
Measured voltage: 25 kV
